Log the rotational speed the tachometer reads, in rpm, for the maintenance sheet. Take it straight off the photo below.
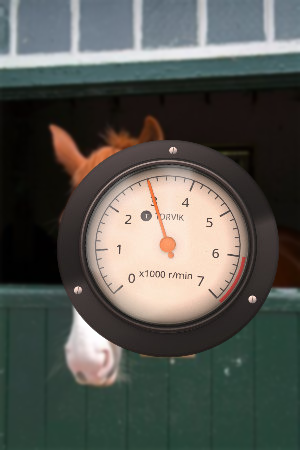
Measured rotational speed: 3000 rpm
